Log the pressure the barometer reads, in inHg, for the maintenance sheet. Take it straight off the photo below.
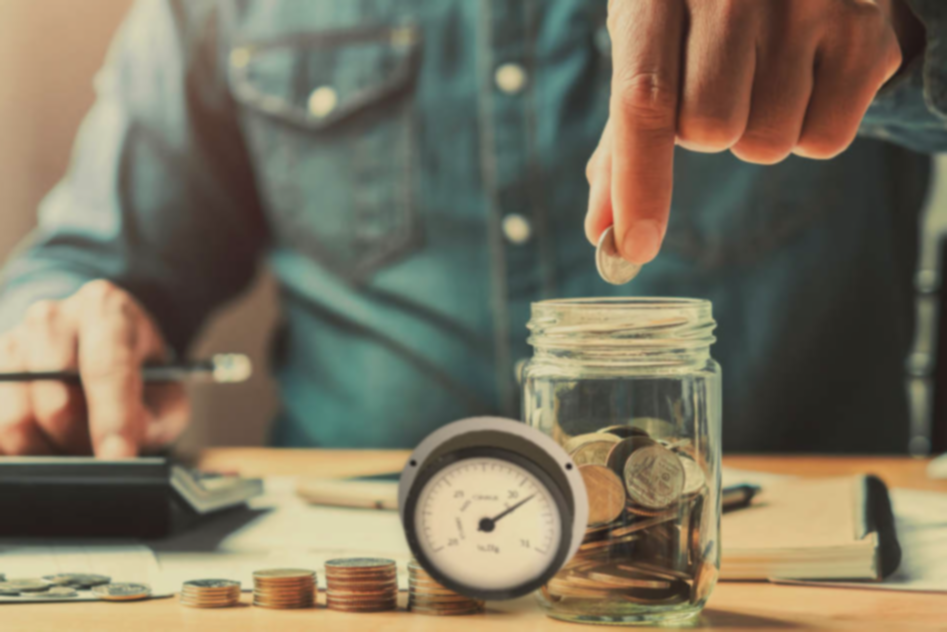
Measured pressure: 30.2 inHg
